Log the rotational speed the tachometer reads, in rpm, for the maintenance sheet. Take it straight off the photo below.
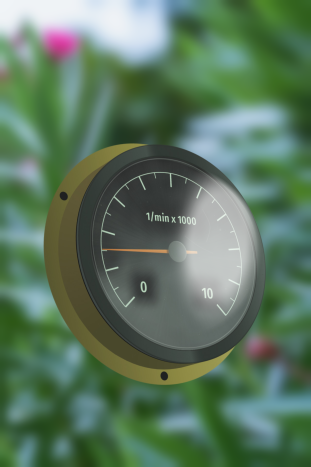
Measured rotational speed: 1500 rpm
